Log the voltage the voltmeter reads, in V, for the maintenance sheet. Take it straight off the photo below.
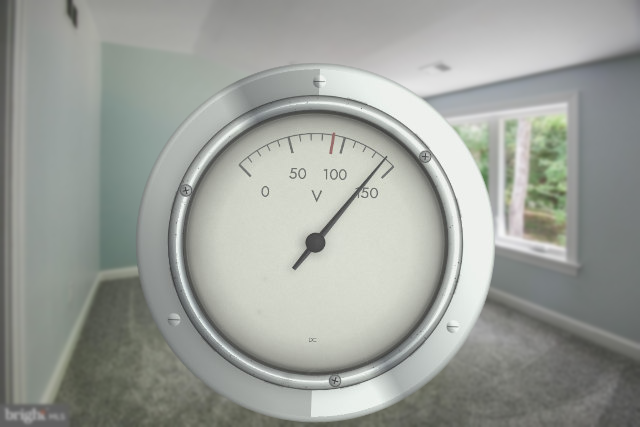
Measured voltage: 140 V
